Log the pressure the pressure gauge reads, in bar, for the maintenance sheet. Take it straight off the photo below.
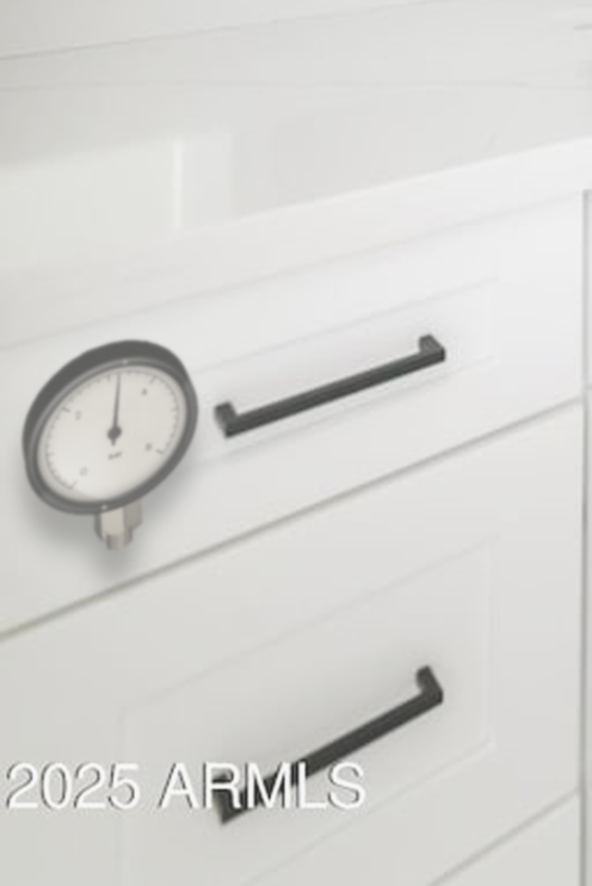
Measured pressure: 3.2 bar
